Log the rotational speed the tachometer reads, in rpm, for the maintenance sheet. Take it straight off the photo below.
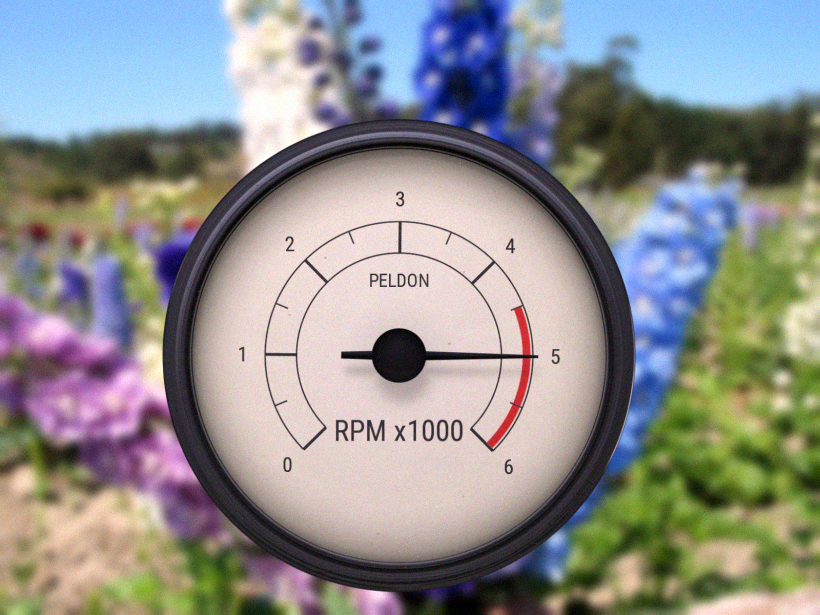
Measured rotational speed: 5000 rpm
